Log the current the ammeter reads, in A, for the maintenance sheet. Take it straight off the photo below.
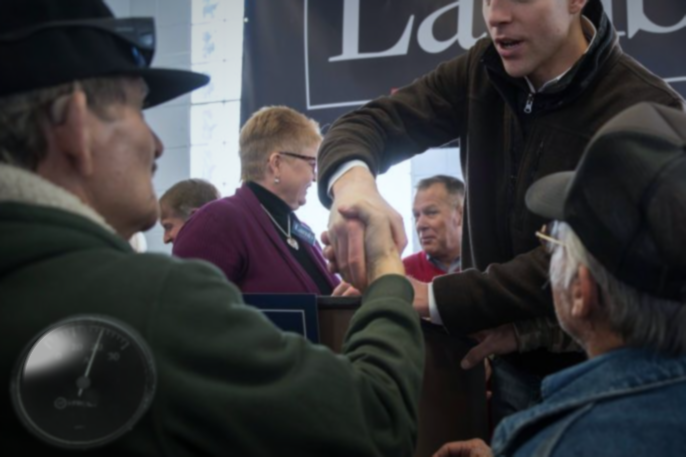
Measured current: 20 A
